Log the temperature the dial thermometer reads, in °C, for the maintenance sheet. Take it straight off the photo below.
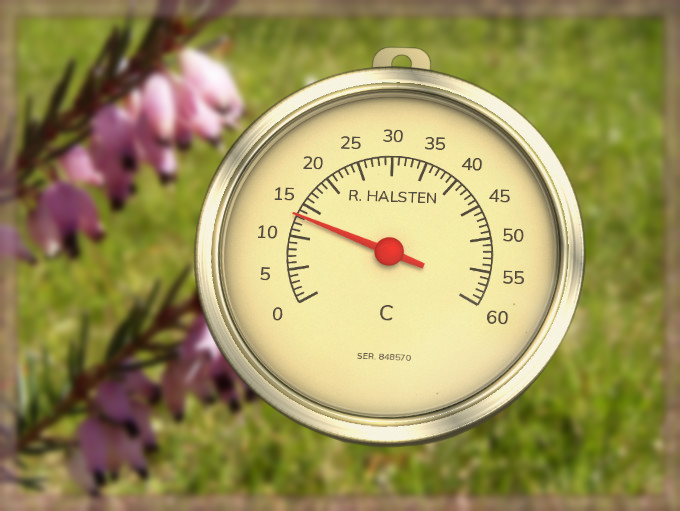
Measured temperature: 13 °C
